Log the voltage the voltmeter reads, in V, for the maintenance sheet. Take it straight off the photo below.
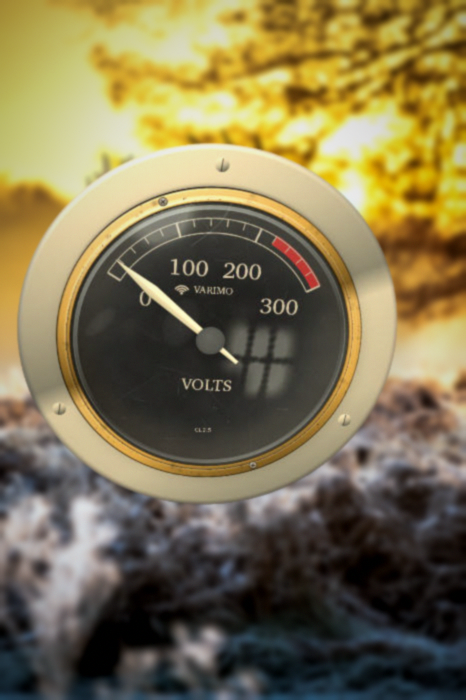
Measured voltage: 20 V
